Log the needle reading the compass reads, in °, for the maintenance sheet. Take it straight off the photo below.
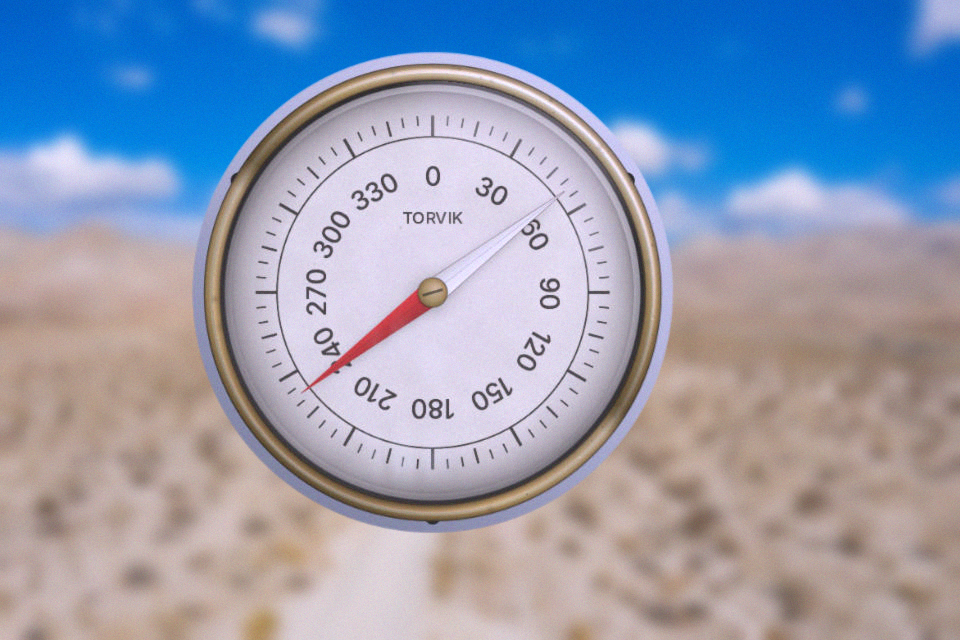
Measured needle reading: 232.5 °
